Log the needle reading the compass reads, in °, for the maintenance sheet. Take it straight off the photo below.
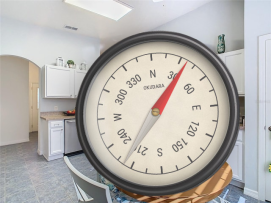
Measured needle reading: 37.5 °
